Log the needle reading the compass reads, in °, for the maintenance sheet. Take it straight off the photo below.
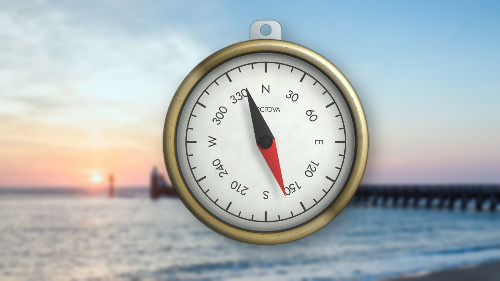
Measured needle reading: 160 °
